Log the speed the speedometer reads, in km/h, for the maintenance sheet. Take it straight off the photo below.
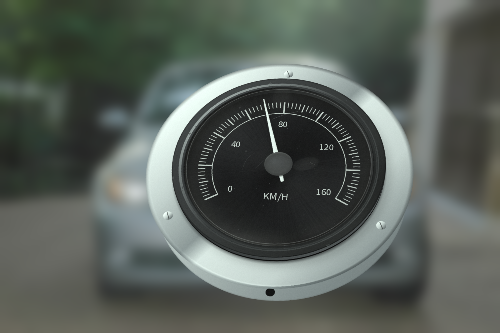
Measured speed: 70 km/h
